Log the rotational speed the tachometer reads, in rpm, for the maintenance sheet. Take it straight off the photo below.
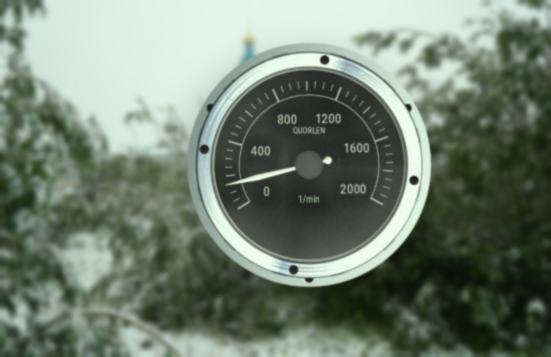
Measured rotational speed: 150 rpm
